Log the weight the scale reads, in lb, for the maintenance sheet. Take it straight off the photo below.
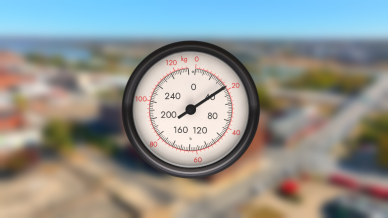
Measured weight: 40 lb
